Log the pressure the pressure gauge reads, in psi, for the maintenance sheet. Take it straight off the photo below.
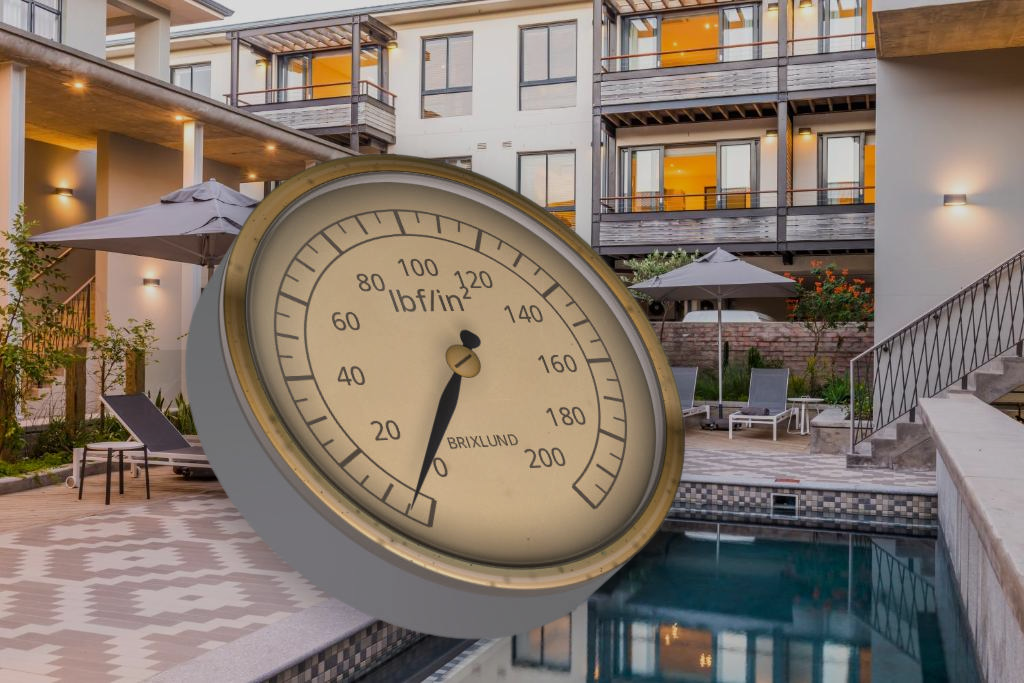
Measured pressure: 5 psi
